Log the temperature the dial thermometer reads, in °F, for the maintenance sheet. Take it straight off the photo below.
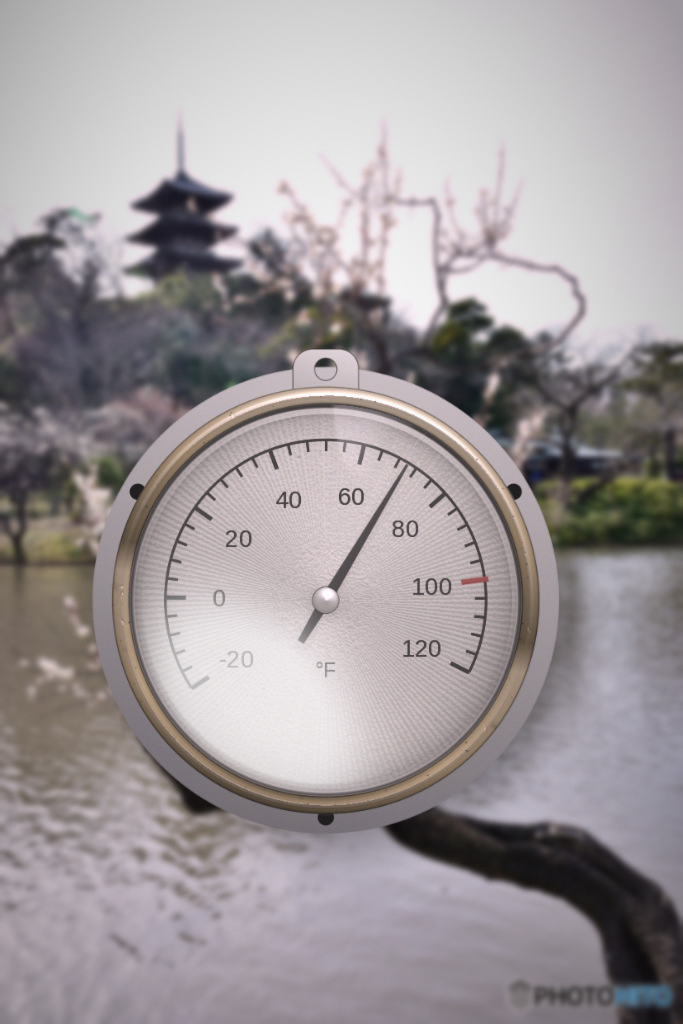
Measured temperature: 70 °F
